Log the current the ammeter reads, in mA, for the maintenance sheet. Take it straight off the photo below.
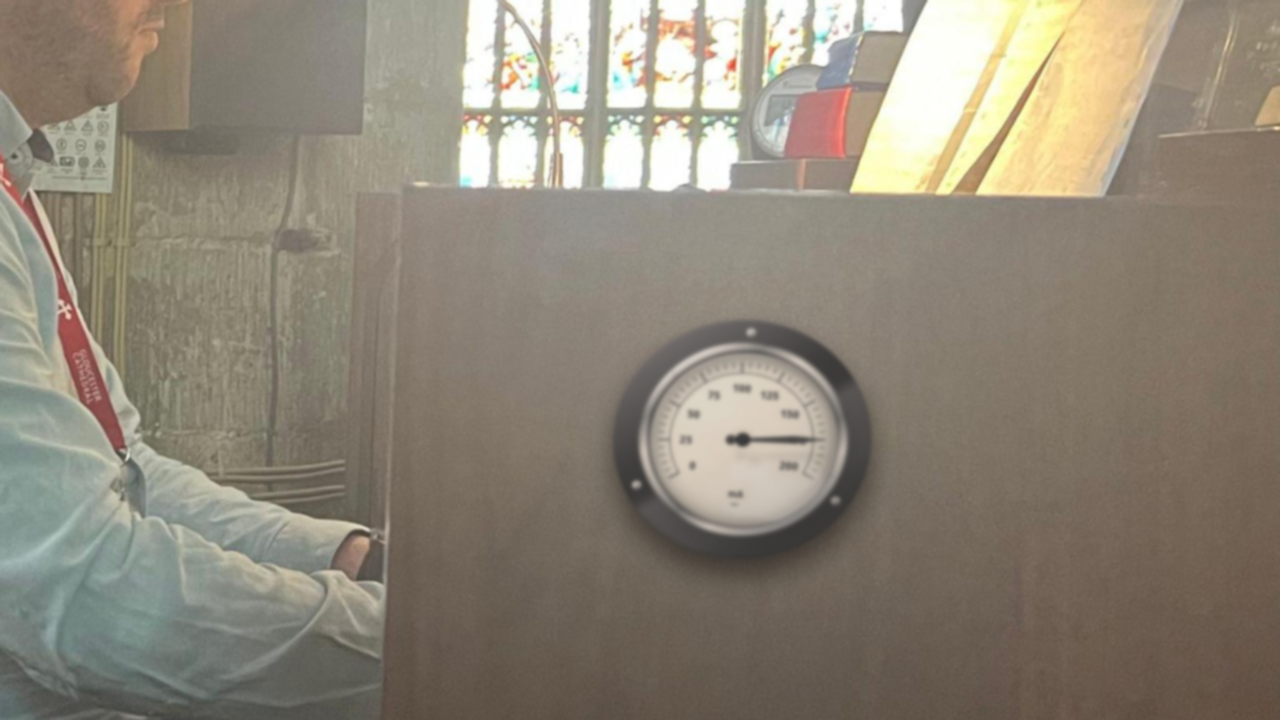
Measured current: 175 mA
